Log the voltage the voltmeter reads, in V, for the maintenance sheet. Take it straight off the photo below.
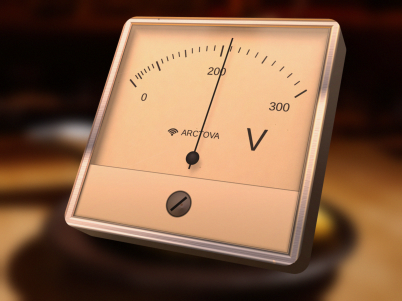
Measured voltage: 210 V
